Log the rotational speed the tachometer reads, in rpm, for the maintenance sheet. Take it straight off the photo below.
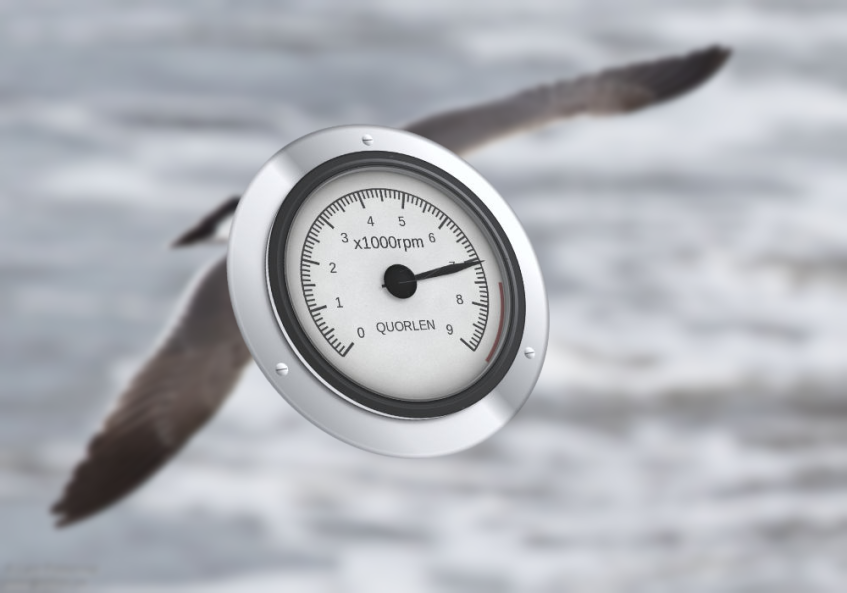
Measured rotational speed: 7100 rpm
